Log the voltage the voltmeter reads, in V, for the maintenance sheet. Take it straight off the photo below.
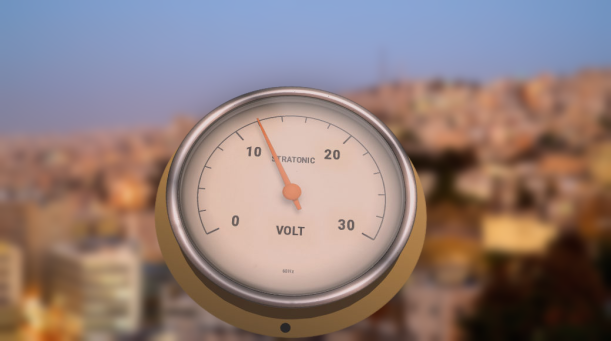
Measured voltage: 12 V
